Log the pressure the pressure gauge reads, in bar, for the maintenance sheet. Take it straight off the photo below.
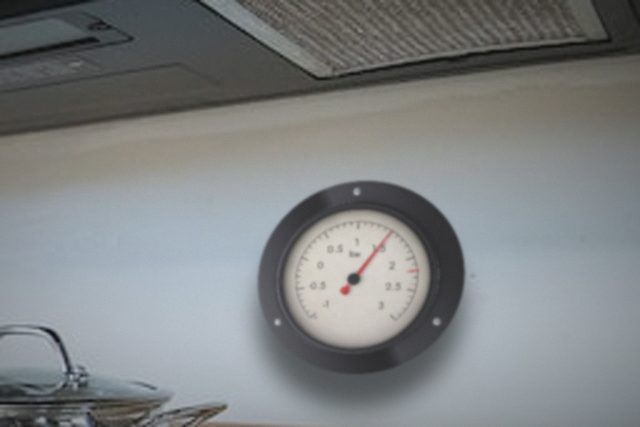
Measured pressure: 1.5 bar
